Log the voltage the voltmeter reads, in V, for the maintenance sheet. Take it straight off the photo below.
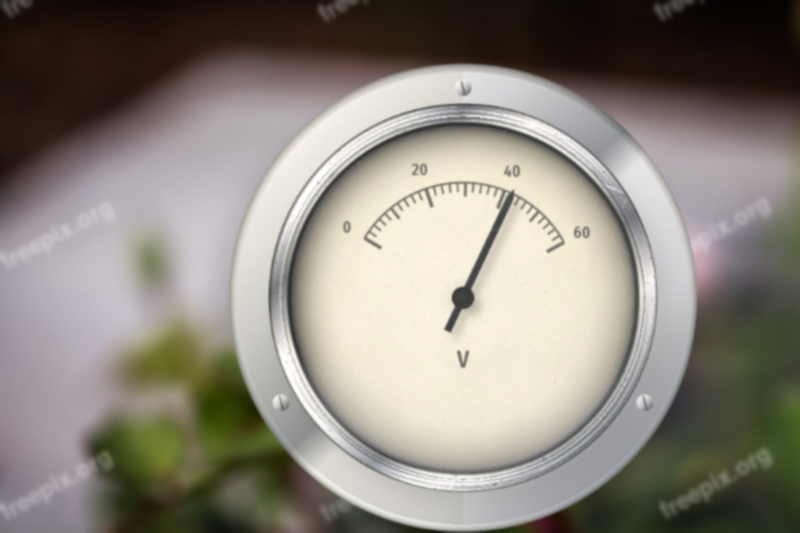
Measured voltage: 42 V
